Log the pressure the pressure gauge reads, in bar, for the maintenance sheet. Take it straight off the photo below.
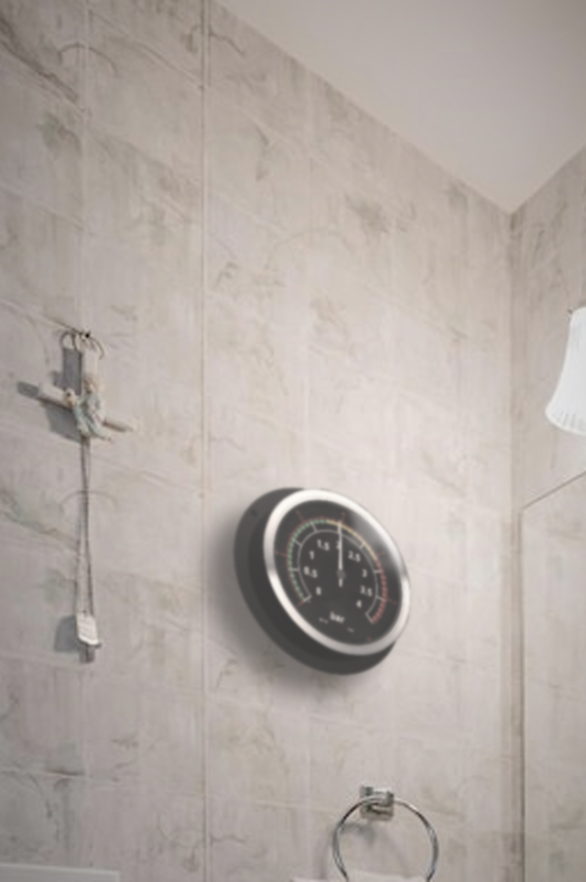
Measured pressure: 2 bar
